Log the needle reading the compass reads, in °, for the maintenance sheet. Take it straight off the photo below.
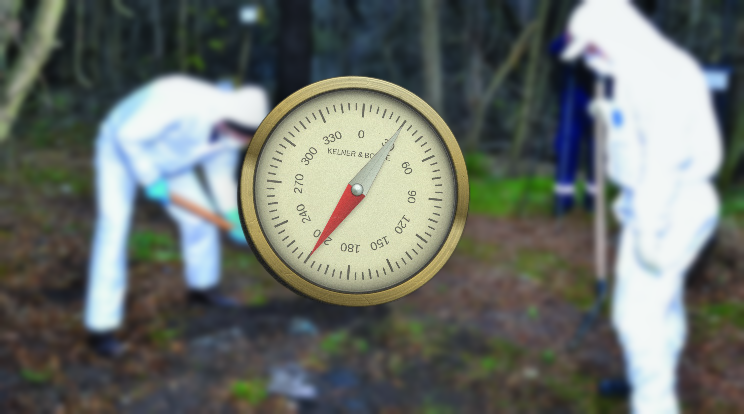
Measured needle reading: 210 °
